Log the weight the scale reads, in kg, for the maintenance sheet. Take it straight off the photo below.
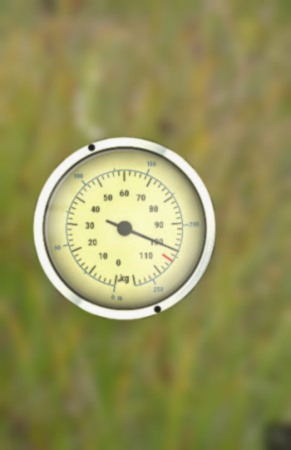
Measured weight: 100 kg
